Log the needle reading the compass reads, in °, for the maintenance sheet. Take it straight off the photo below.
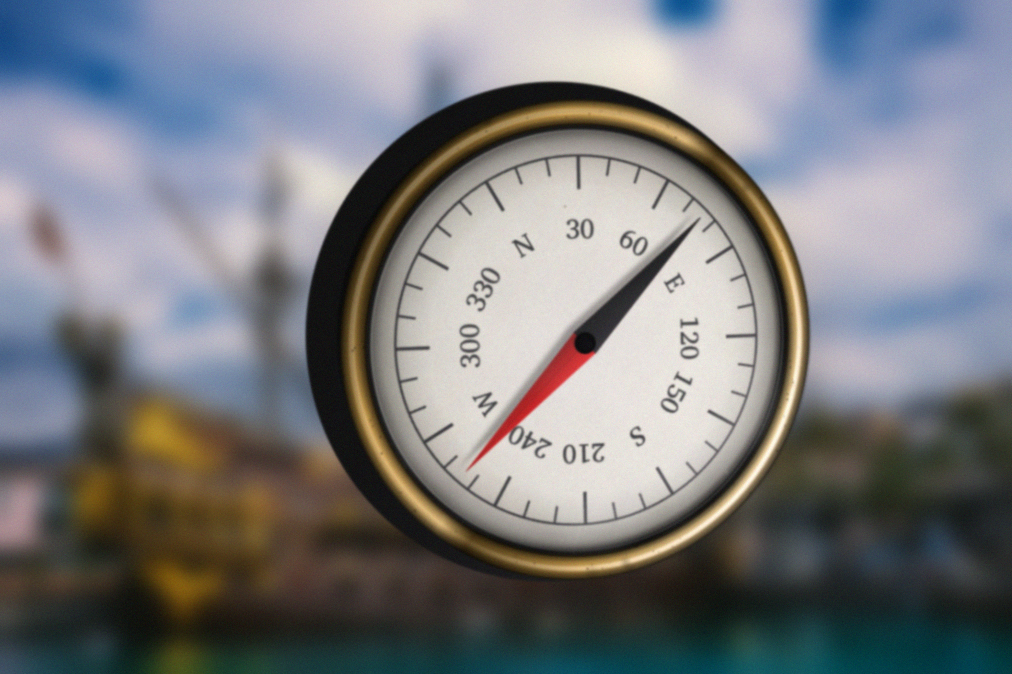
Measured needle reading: 255 °
